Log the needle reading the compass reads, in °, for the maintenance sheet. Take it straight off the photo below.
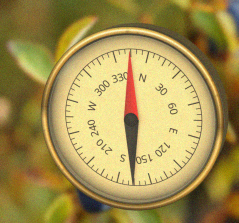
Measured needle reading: 345 °
